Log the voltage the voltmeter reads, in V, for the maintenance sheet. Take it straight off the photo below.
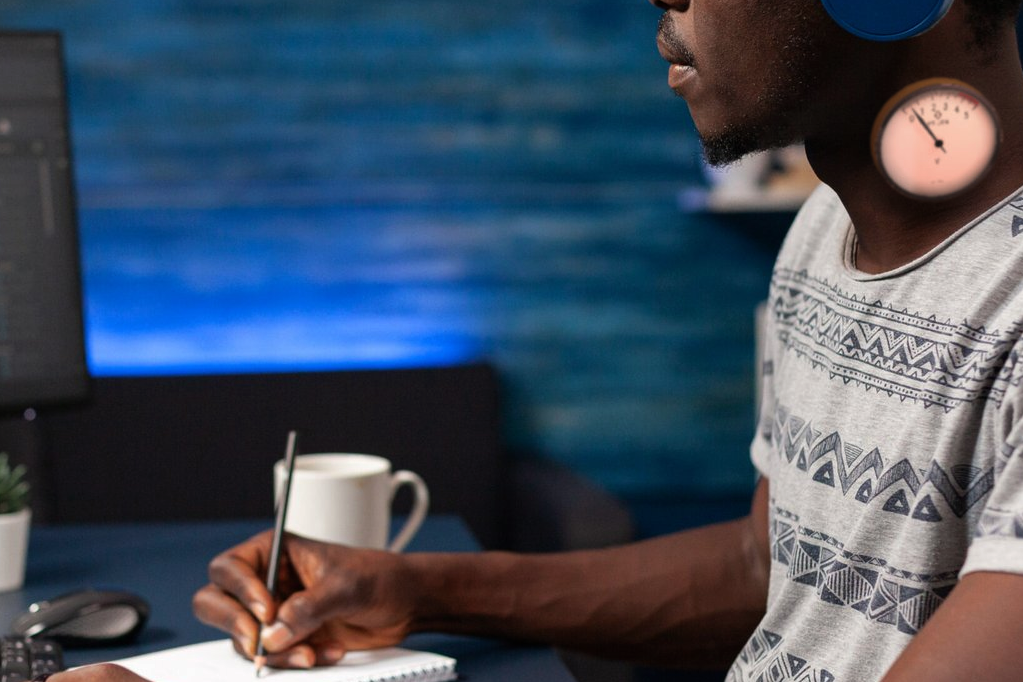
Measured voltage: 0.5 V
